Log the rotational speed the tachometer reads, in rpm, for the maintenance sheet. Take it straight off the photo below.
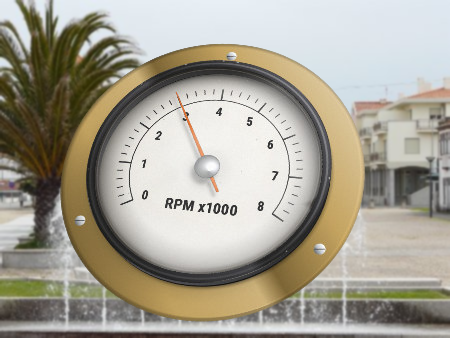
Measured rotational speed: 3000 rpm
